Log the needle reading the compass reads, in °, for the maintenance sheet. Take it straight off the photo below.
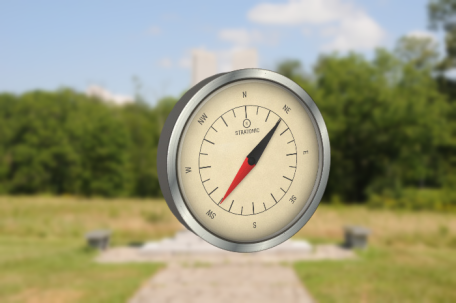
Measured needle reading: 225 °
